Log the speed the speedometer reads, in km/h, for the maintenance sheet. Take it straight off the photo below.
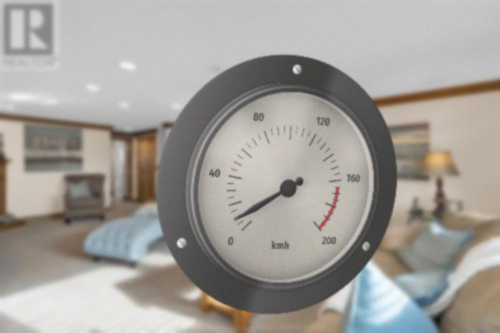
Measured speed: 10 km/h
